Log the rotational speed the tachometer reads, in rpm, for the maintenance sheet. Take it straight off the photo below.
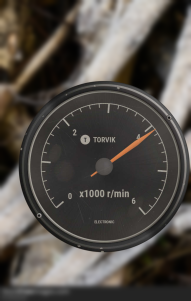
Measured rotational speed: 4100 rpm
